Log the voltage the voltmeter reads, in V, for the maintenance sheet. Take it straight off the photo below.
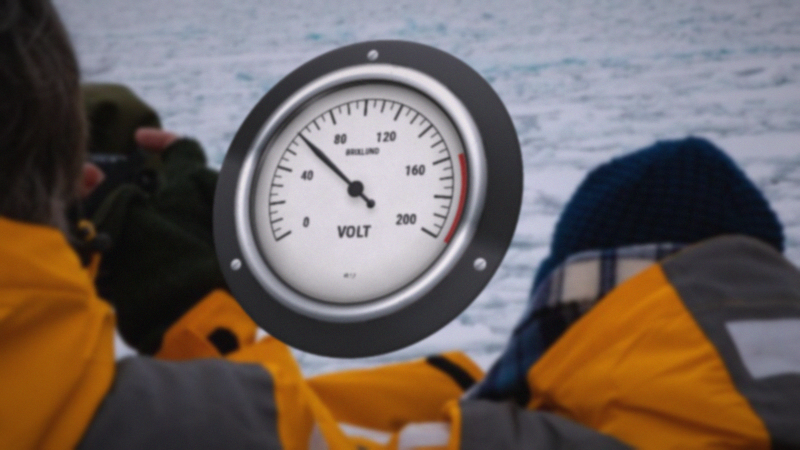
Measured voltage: 60 V
